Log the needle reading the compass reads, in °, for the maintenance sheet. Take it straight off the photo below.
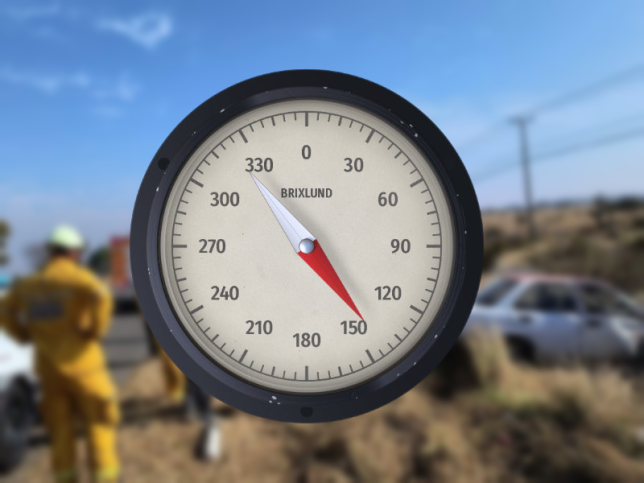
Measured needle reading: 142.5 °
